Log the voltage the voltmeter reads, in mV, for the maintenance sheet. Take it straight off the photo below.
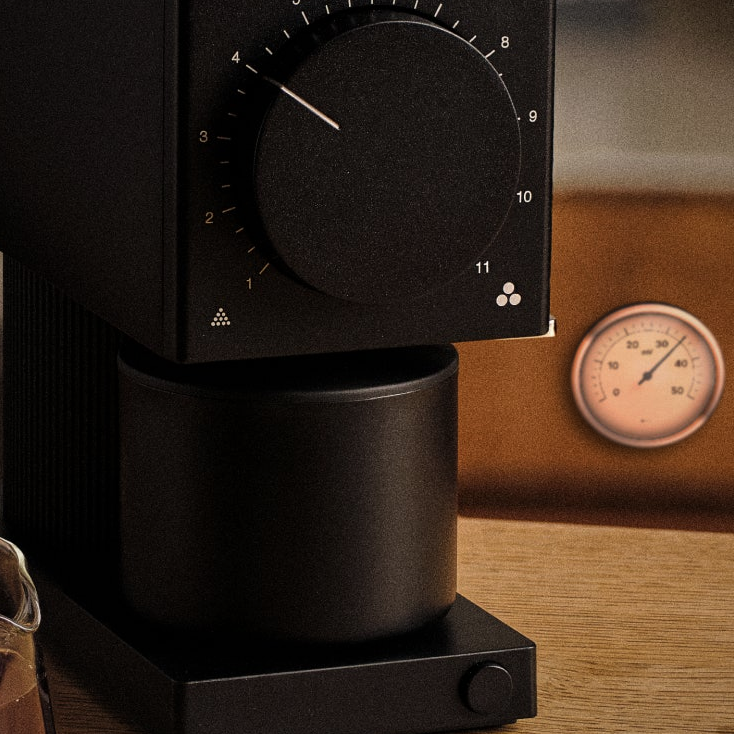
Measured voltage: 34 mV
